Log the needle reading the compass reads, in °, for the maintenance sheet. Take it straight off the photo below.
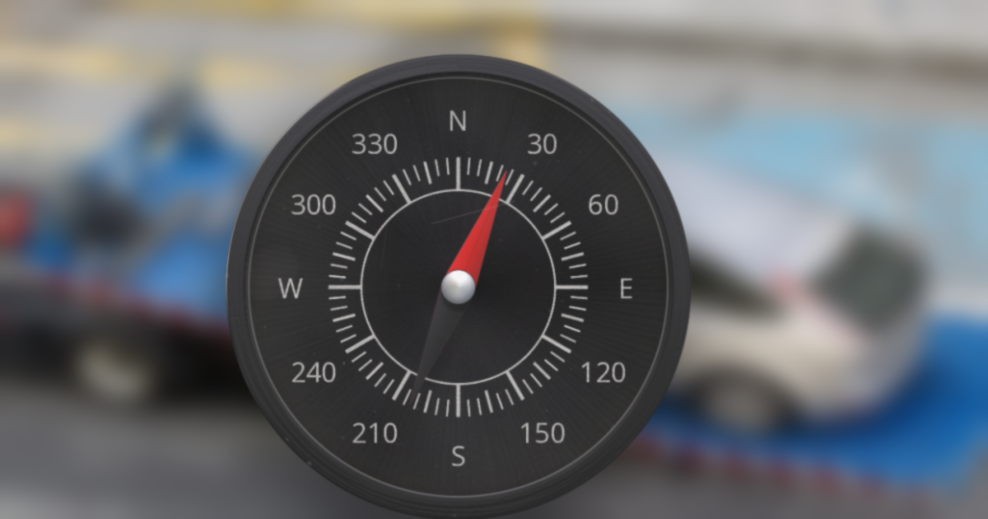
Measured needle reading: 22.5 °
